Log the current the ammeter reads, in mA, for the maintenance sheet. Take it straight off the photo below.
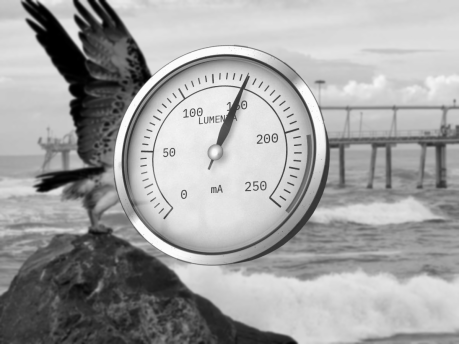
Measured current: 150 mA
